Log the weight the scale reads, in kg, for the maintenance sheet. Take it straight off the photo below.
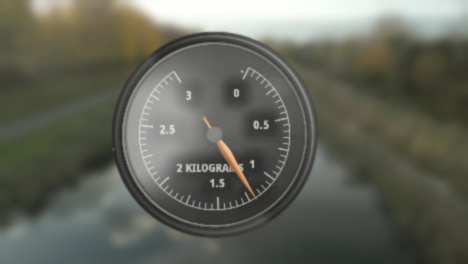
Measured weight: 1.2 kg
